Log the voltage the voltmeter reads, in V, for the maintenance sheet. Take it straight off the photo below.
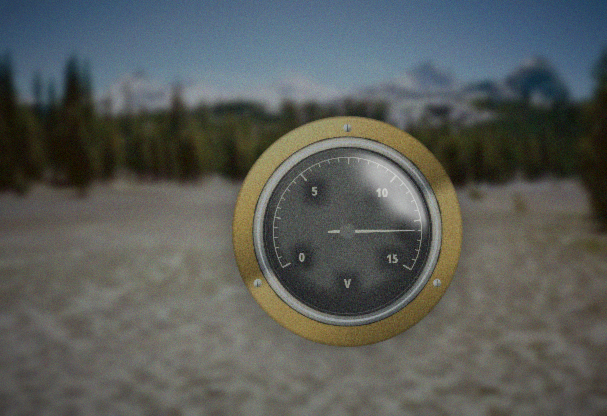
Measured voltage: 13 V
